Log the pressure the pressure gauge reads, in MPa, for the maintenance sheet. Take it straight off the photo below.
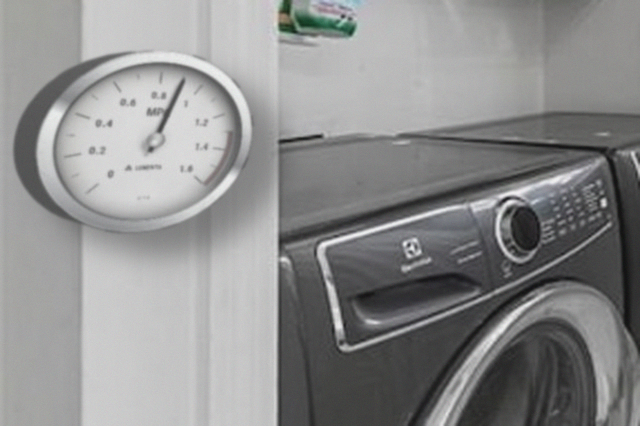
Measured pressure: 0.9 MPa
